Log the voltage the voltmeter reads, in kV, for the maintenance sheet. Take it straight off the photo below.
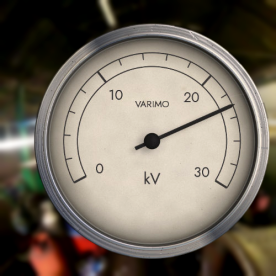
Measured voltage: 23 kV
